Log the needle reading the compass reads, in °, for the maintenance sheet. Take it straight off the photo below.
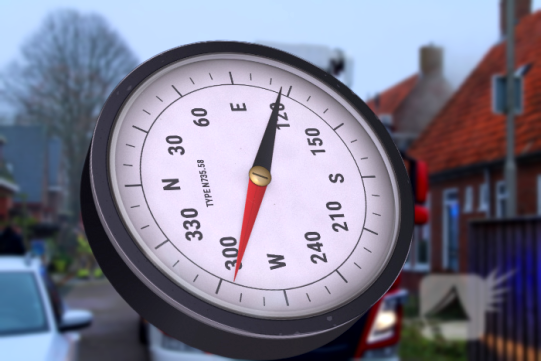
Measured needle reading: 295 °
